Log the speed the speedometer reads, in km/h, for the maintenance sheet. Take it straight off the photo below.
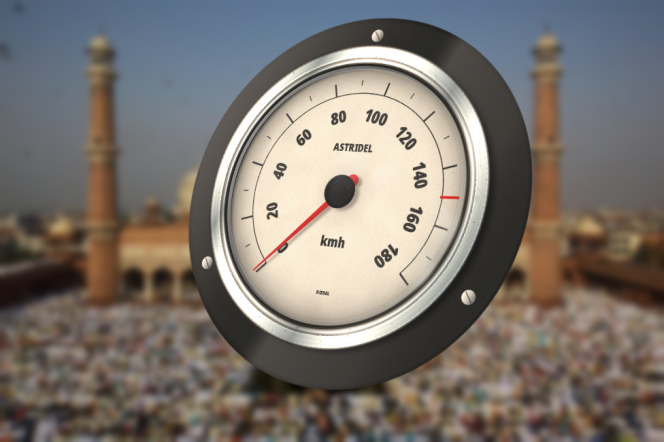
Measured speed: 0 km/h
